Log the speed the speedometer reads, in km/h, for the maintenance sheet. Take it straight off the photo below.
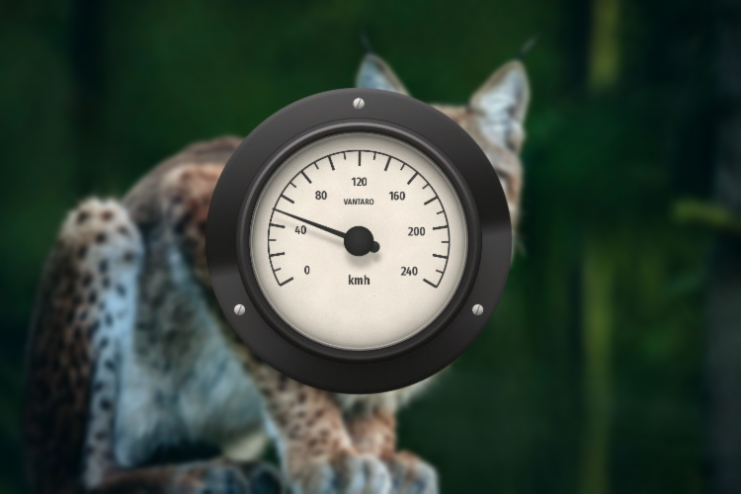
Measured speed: 50 km/h
